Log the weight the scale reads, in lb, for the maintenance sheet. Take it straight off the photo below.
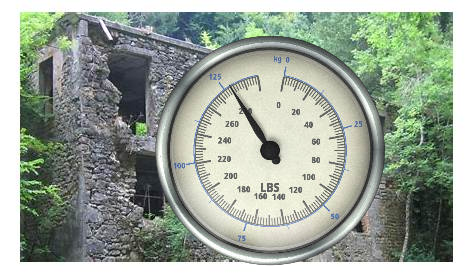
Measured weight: 280 lb
